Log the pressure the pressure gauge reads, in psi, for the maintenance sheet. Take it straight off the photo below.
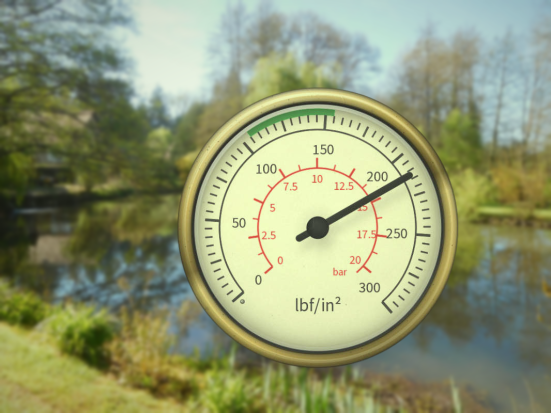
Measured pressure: 212.5 psi
